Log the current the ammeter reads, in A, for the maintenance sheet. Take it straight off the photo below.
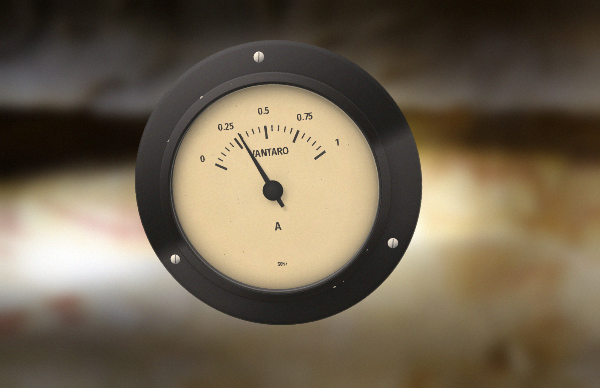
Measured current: 0.3 A
